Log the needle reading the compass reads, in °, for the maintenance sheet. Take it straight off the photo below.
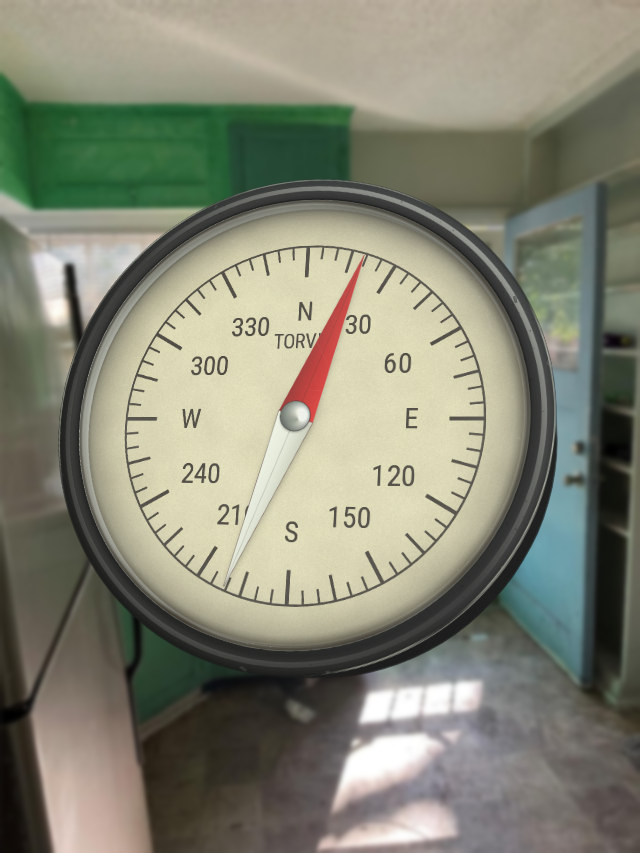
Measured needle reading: 20 °
